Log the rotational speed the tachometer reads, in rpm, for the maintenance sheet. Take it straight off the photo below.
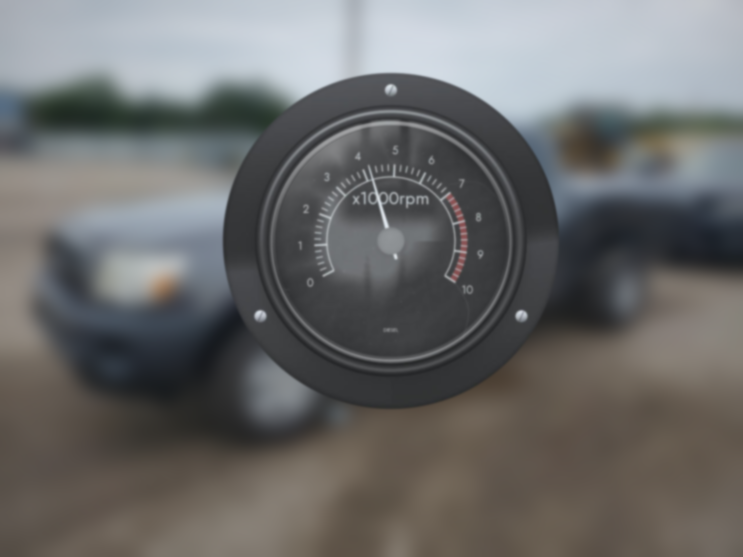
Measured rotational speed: 4200 rpm
